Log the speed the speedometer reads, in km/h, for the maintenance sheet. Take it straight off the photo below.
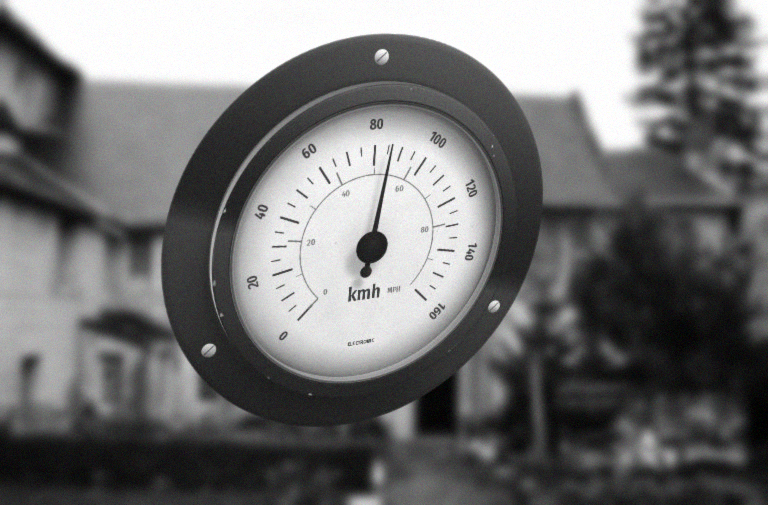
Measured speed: 85 km/h
